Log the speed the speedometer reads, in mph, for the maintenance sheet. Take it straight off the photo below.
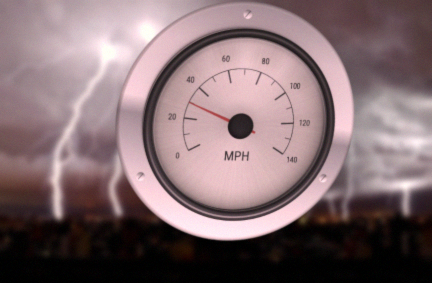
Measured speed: 30 mph
